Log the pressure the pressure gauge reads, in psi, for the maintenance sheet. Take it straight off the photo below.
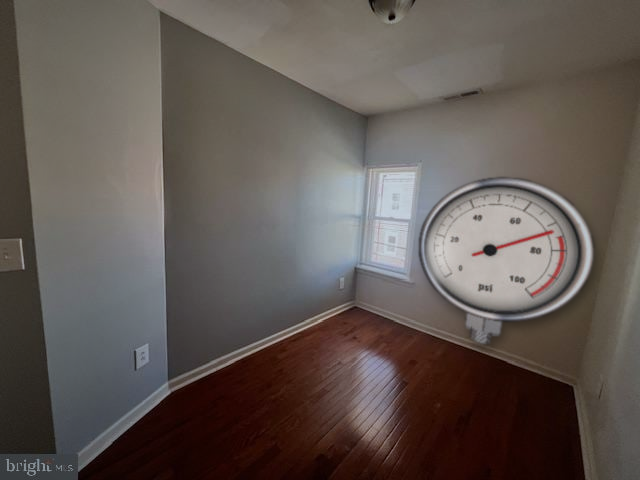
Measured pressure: 72.5 psi
